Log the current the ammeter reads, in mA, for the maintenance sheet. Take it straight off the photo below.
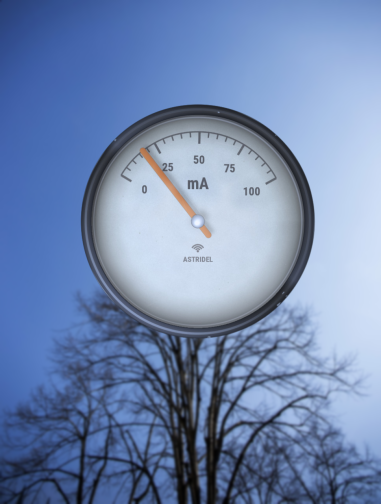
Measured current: 17.5 mA
